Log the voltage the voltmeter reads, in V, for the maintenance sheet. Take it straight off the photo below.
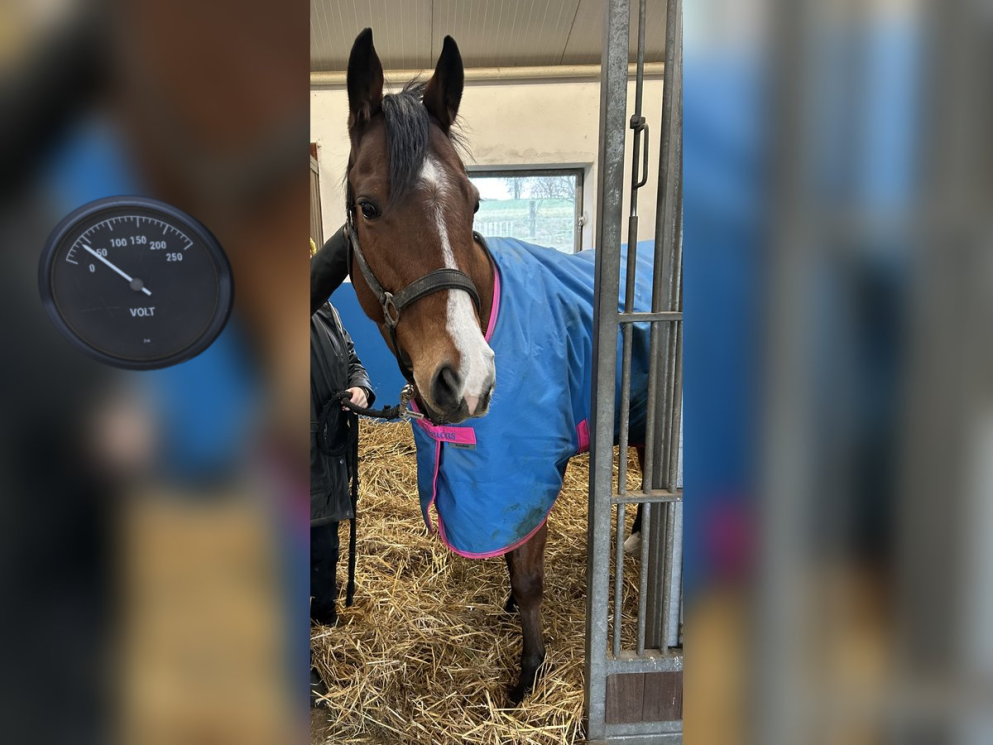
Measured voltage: 40 V
